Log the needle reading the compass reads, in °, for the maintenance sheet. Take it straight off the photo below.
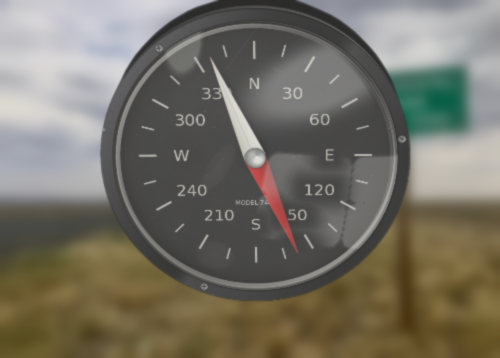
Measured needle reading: 157.5 °
